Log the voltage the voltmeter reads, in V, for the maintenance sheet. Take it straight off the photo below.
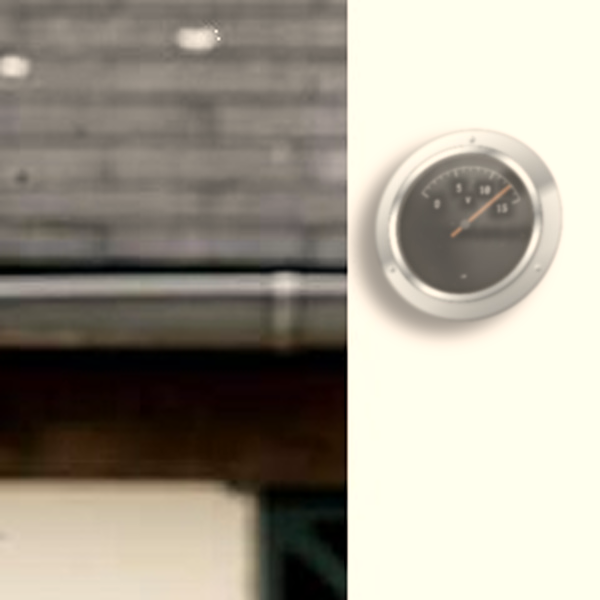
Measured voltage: 13 V
